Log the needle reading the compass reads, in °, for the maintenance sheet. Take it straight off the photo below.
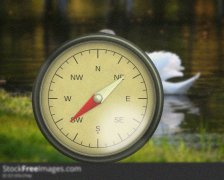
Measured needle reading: 230 °
